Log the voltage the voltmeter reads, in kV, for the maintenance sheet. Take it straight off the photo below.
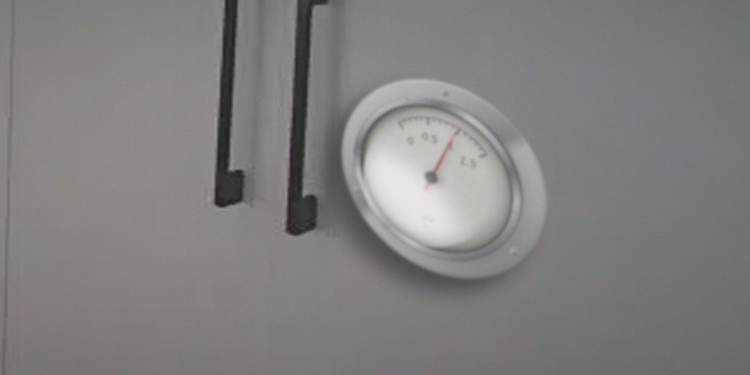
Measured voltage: 1 kV
